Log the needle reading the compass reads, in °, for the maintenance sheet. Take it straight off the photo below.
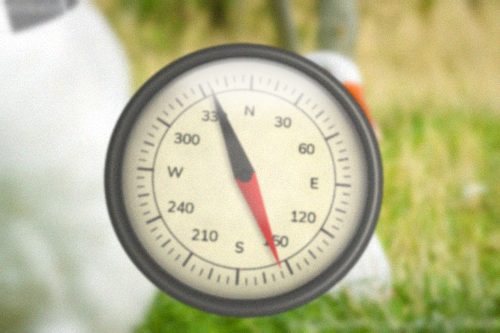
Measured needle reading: 155 °
